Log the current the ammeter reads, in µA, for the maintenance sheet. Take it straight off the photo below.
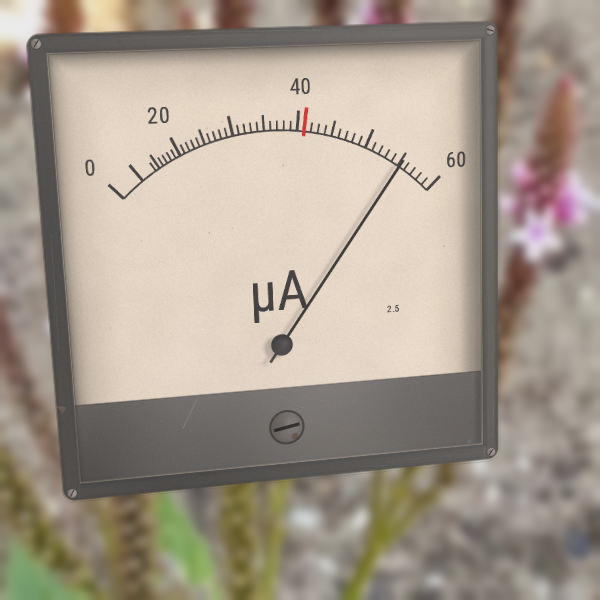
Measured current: 55 µA
